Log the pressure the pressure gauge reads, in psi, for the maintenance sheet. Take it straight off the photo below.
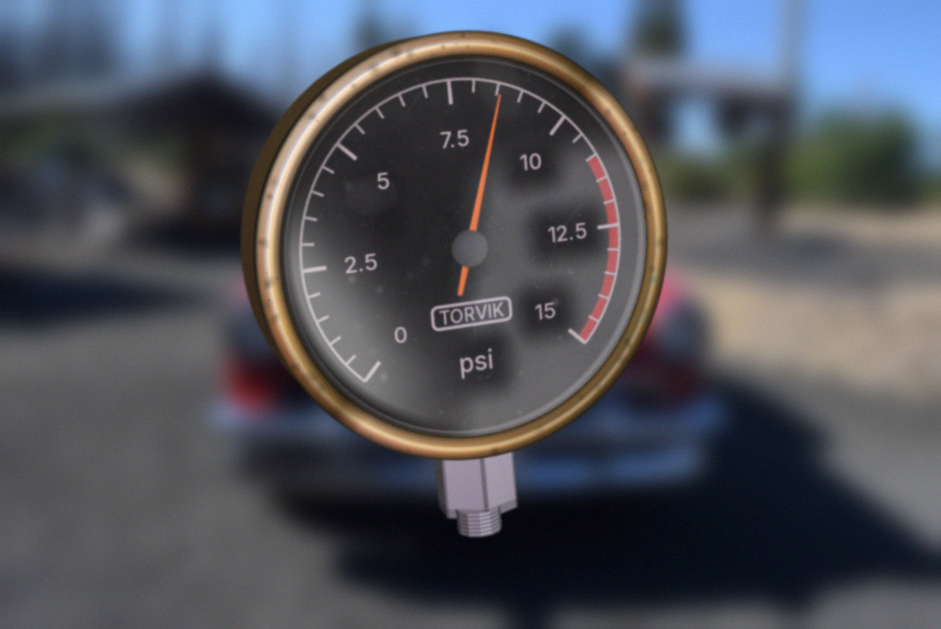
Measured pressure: 8.5 psi
